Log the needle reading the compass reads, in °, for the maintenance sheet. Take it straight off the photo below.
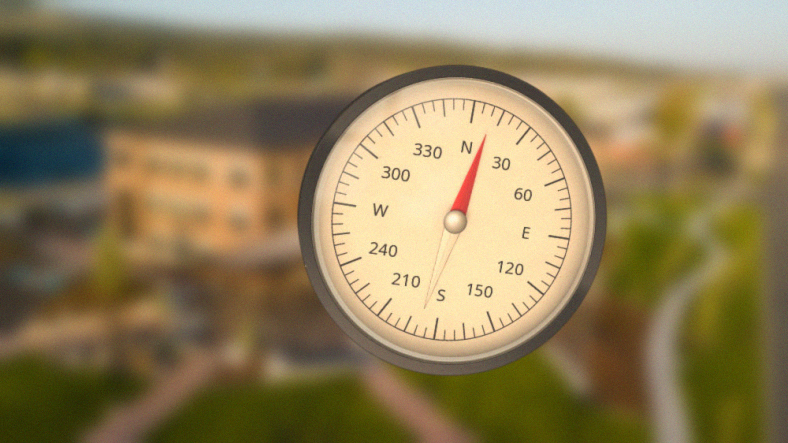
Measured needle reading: 10 °
